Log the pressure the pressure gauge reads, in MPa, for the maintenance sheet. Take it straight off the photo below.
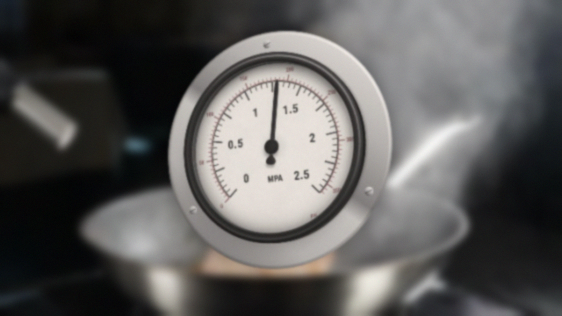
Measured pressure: 1.3 MPa
